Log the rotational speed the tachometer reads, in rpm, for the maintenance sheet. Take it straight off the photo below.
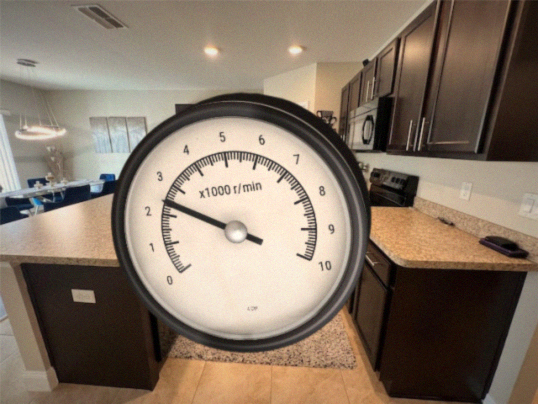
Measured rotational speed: 2500 rpm
